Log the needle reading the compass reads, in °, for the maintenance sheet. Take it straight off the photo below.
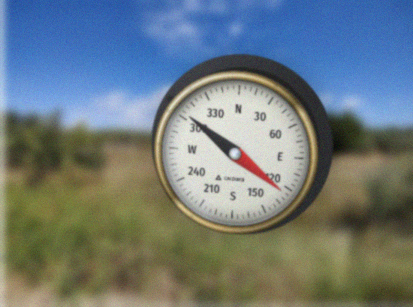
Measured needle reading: 125 °
